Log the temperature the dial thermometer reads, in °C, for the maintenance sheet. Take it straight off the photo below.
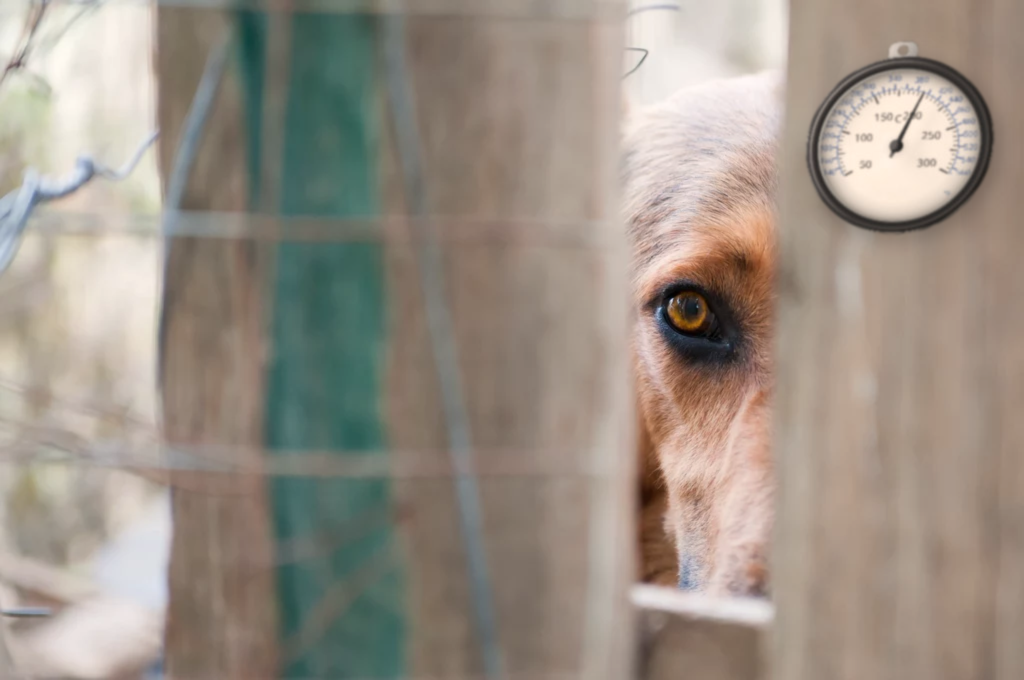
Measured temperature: 200 °C
